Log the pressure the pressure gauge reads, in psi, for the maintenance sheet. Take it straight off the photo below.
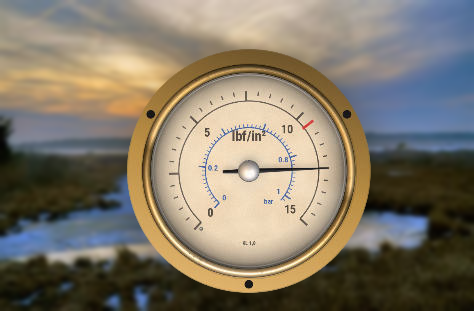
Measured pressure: 12.5 psi
